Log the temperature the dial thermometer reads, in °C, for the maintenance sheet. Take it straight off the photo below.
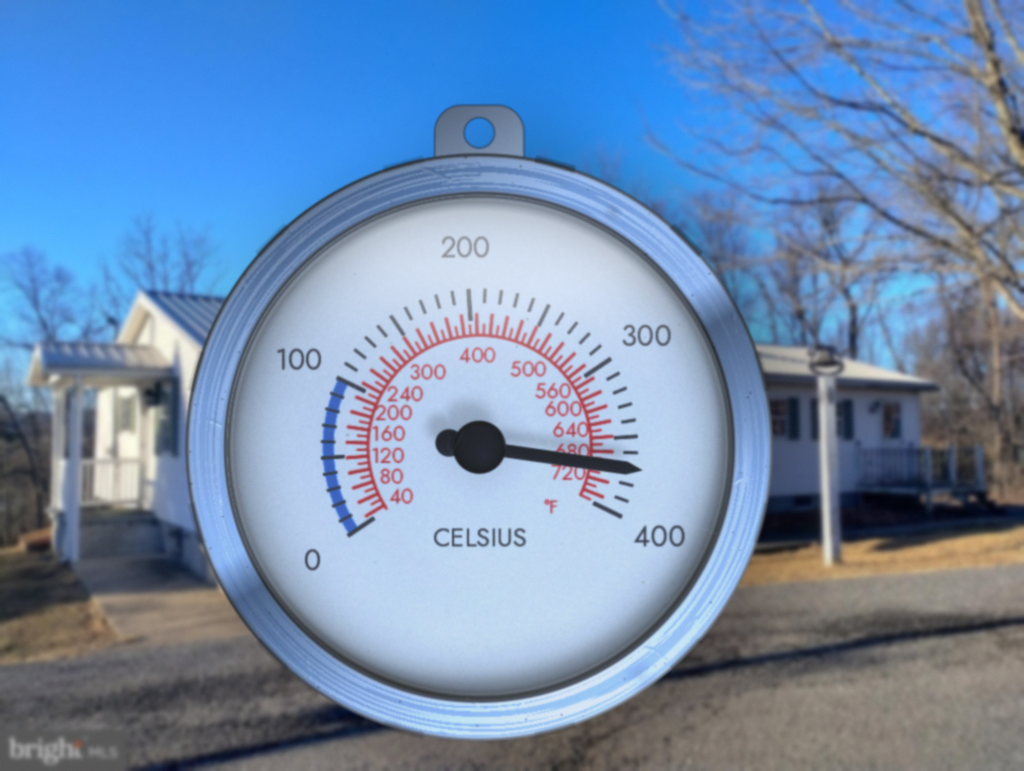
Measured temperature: 370 °C
